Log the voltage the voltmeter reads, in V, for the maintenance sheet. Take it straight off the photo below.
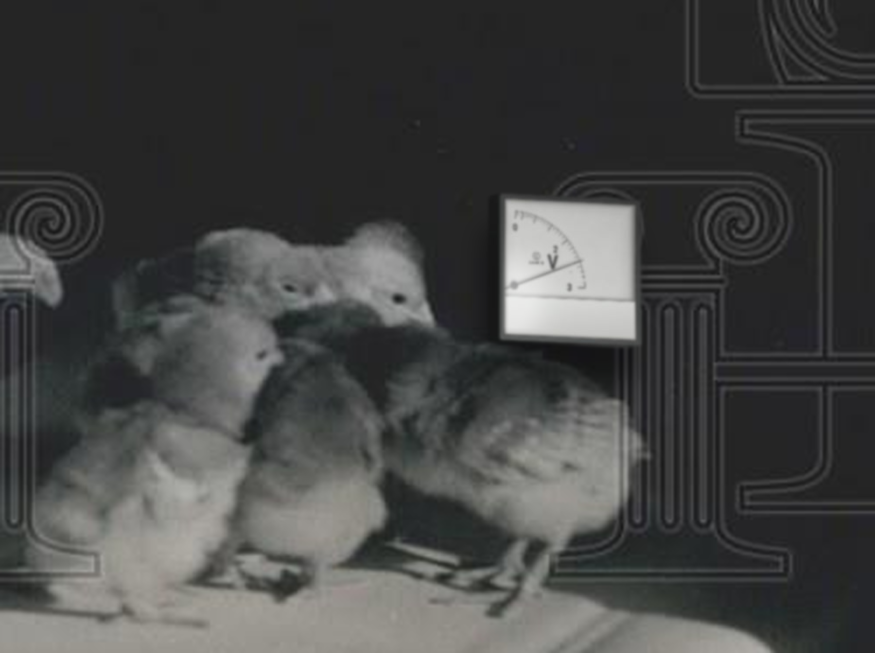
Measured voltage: 2.5 V
